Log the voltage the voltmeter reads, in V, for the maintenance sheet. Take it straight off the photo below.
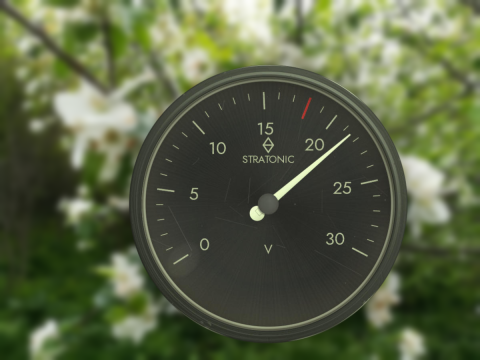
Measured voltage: 21.5 V
